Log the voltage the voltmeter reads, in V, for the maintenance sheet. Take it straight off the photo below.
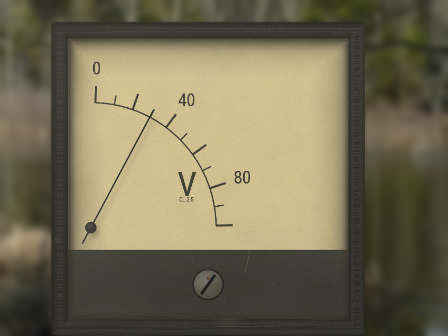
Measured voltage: 30 V
